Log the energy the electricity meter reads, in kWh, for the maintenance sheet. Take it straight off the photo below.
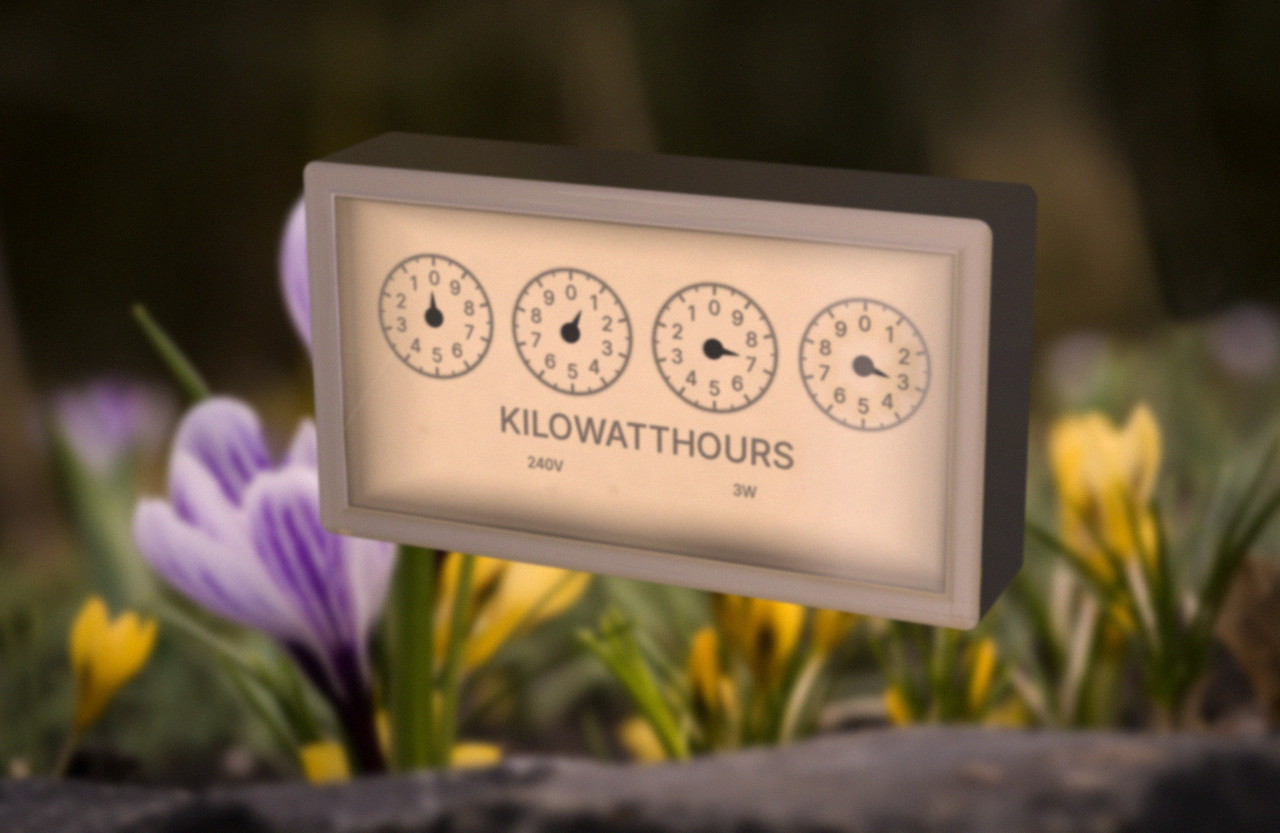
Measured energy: 73 kWh
